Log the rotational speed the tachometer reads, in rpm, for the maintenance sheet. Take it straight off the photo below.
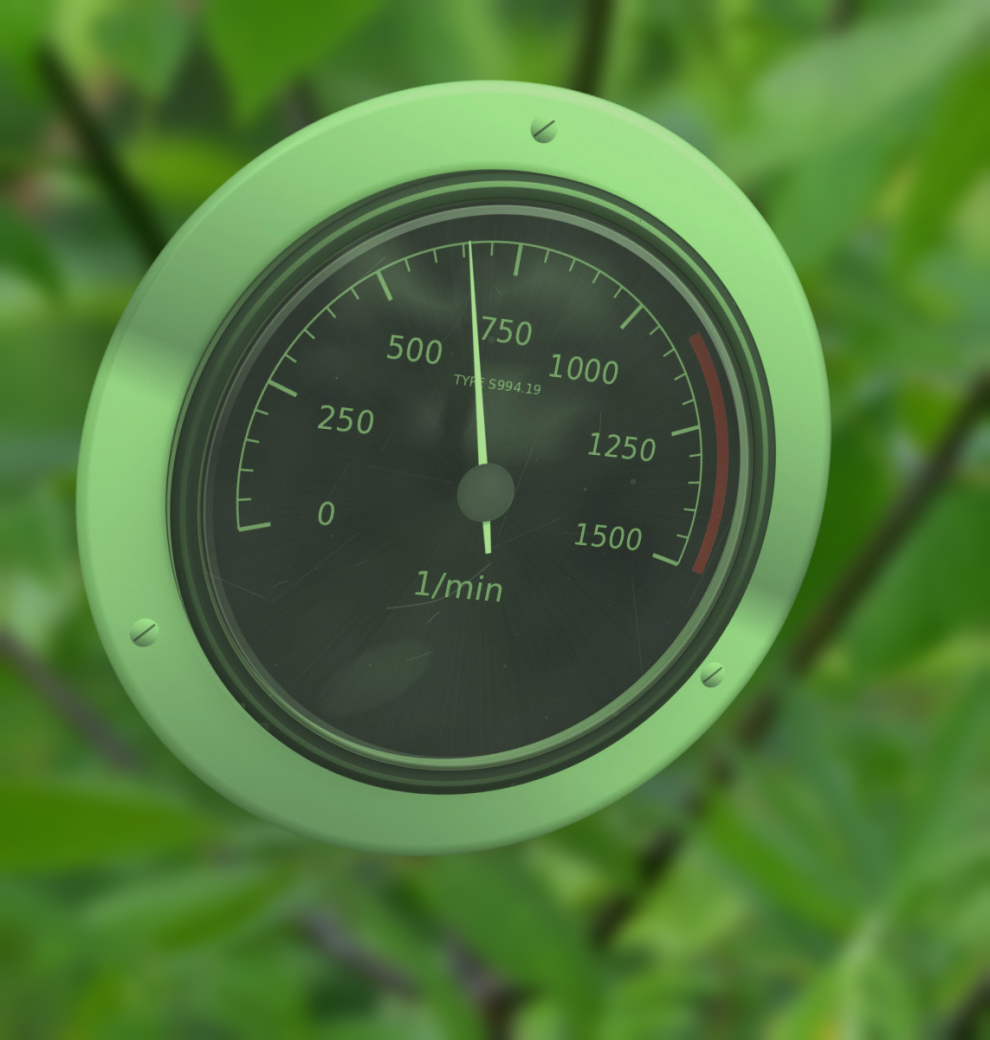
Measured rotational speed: 650 rpm
